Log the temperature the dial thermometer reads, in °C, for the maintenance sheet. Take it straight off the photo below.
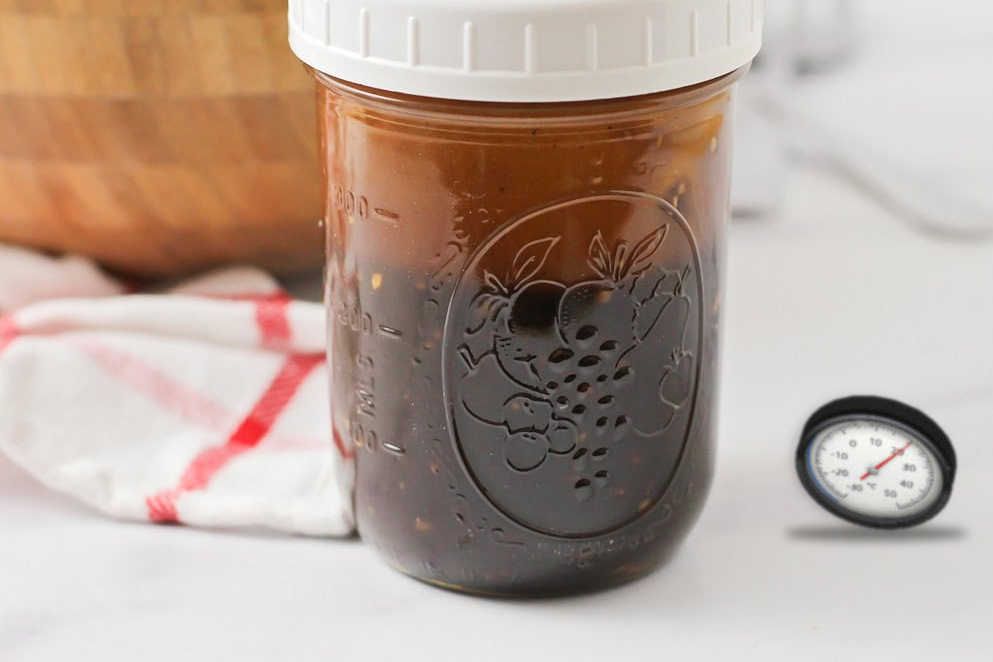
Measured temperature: 20 °C
